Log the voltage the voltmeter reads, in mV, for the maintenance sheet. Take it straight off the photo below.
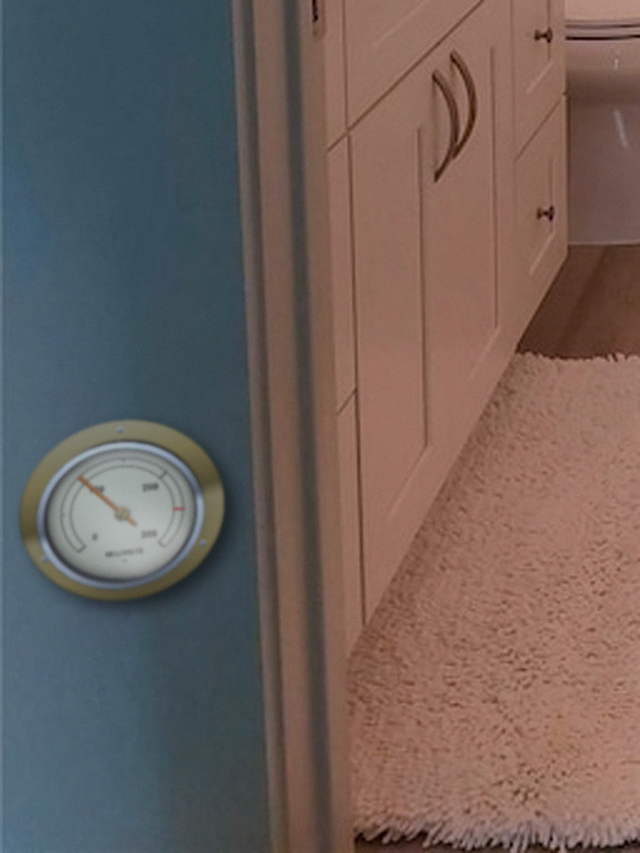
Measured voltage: 100 mV
